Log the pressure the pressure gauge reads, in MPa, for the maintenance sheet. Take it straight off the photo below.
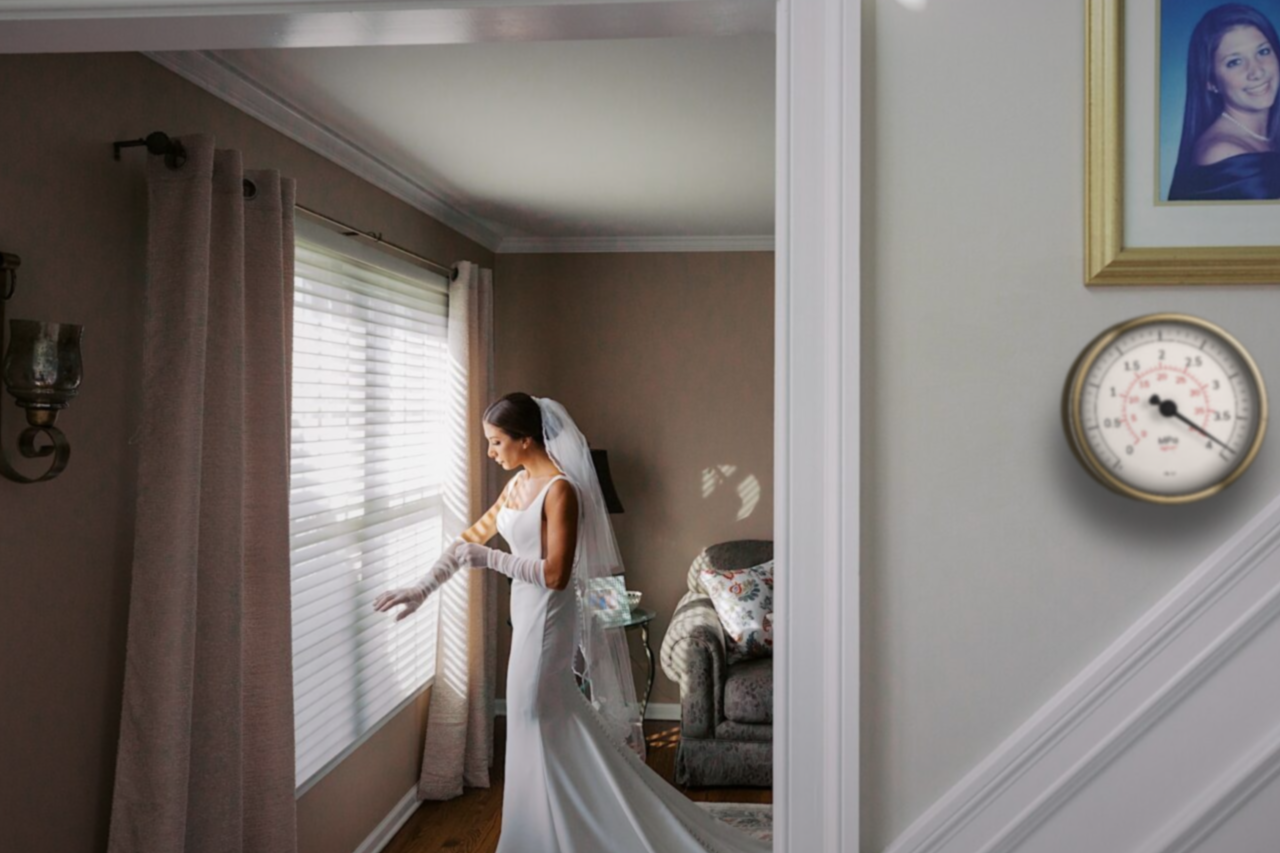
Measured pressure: 3.9 MPa
